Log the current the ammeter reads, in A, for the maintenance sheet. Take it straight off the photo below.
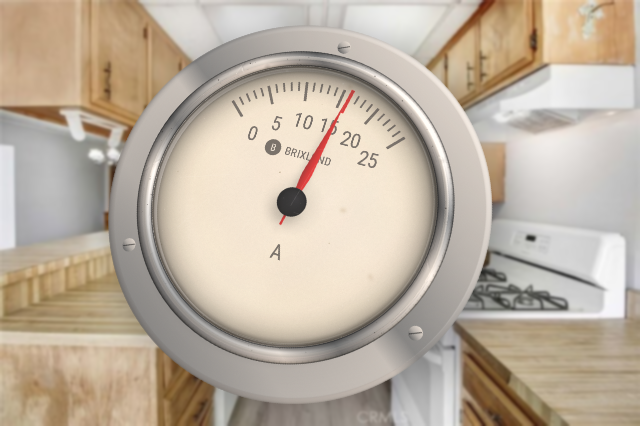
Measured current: 16 A
